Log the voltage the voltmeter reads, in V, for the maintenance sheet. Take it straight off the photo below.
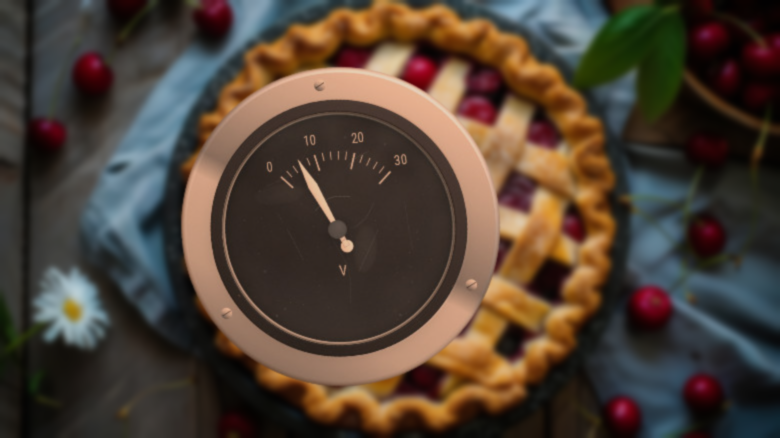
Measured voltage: 6 V
